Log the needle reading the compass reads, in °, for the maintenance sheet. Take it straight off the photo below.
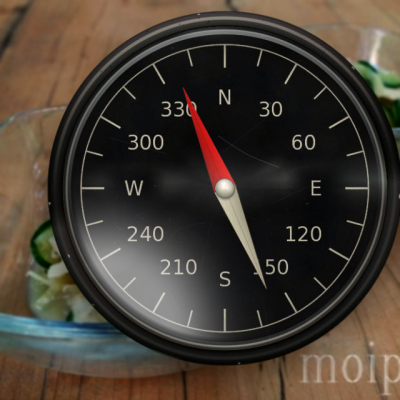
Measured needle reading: 337.5 °
